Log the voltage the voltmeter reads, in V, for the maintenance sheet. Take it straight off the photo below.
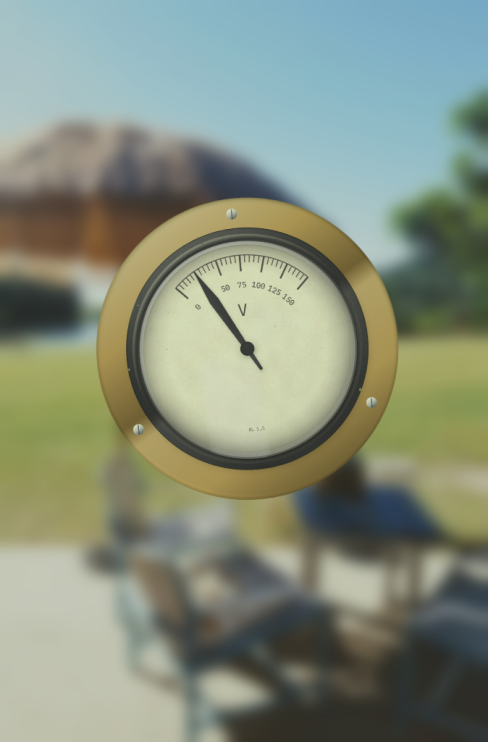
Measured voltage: 25 V
